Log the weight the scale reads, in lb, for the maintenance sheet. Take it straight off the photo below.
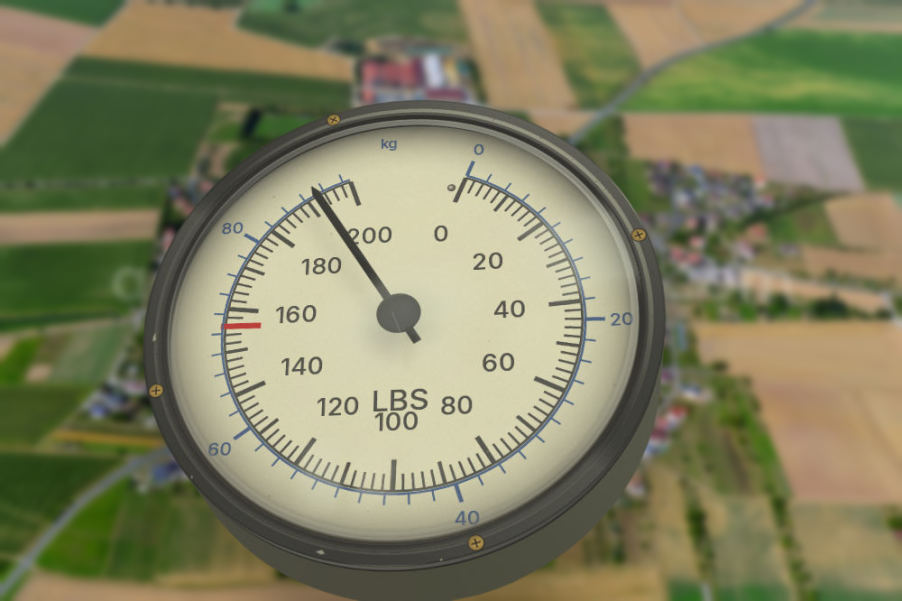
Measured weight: 192 lb
